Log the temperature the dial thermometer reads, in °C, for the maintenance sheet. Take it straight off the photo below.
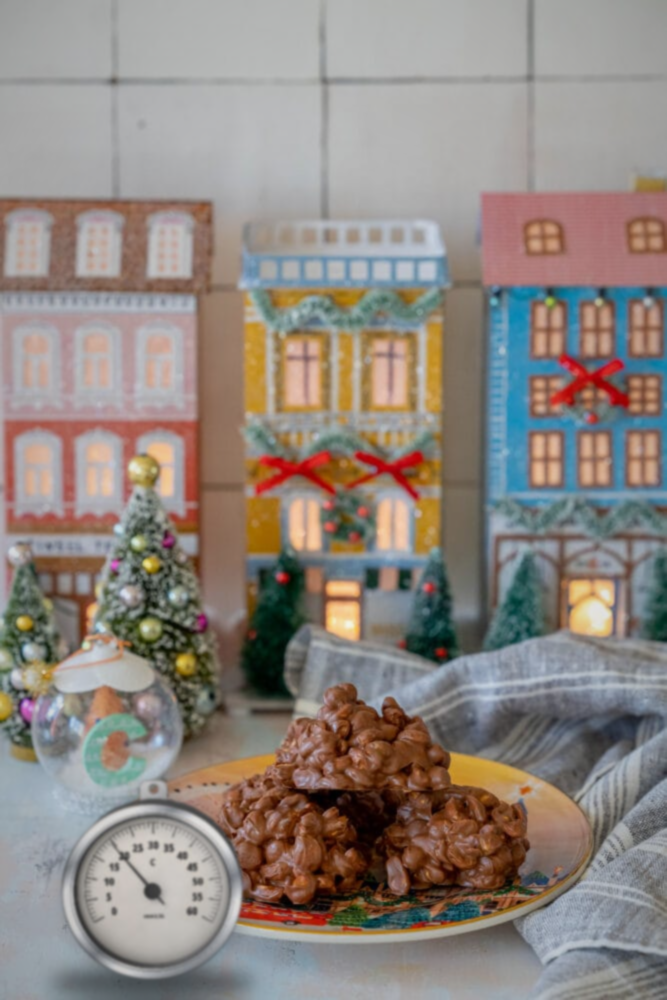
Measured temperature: 20 °C
